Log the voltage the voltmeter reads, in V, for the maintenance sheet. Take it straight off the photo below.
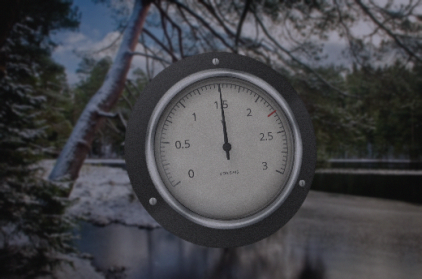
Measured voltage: 1.5 V
